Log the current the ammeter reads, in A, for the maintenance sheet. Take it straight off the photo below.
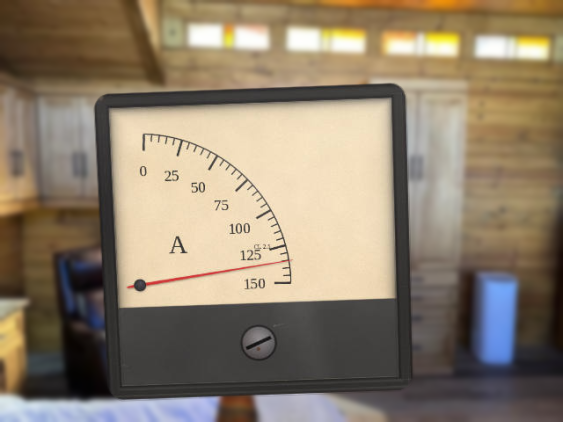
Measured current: 135 A
